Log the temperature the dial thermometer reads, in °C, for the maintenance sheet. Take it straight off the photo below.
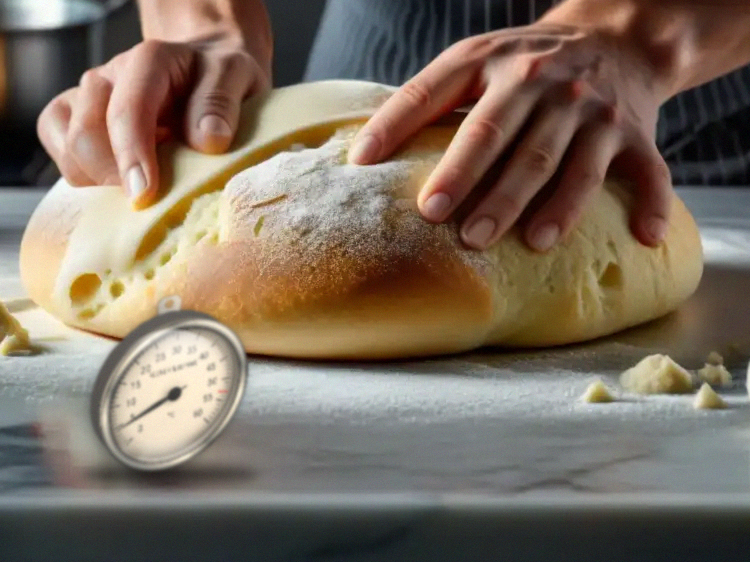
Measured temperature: 5 °C
